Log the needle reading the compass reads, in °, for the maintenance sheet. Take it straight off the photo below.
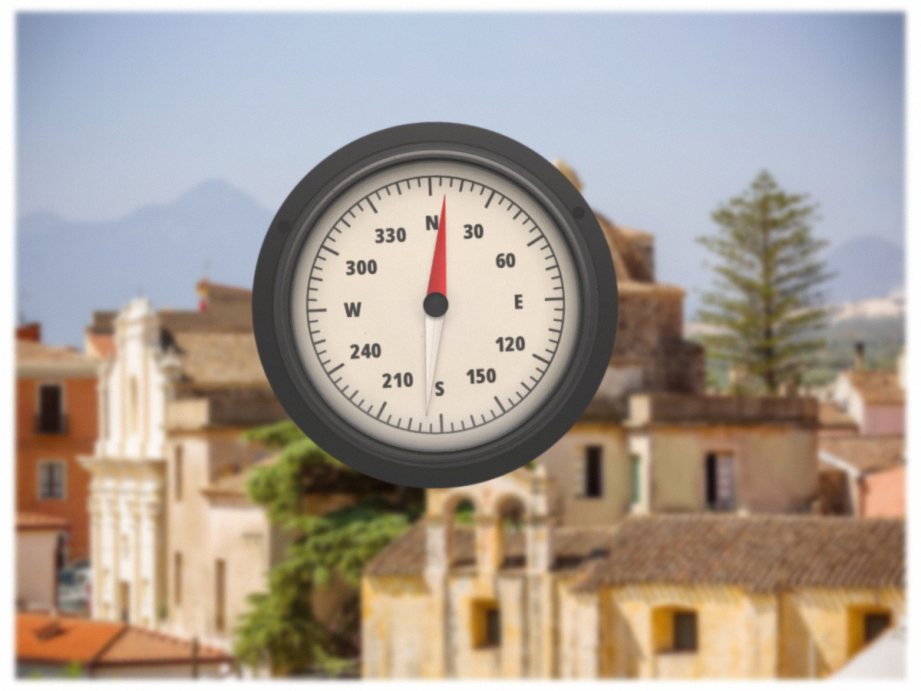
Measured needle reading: 7.5 °
